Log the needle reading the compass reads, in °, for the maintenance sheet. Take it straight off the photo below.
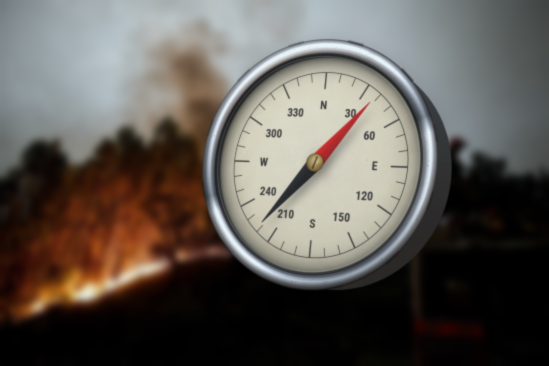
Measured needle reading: 40 °
